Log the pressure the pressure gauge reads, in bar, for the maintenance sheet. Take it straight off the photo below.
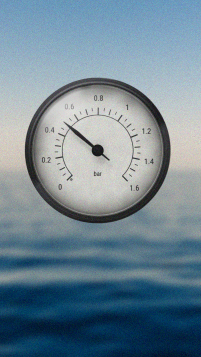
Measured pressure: 0.5 bar
